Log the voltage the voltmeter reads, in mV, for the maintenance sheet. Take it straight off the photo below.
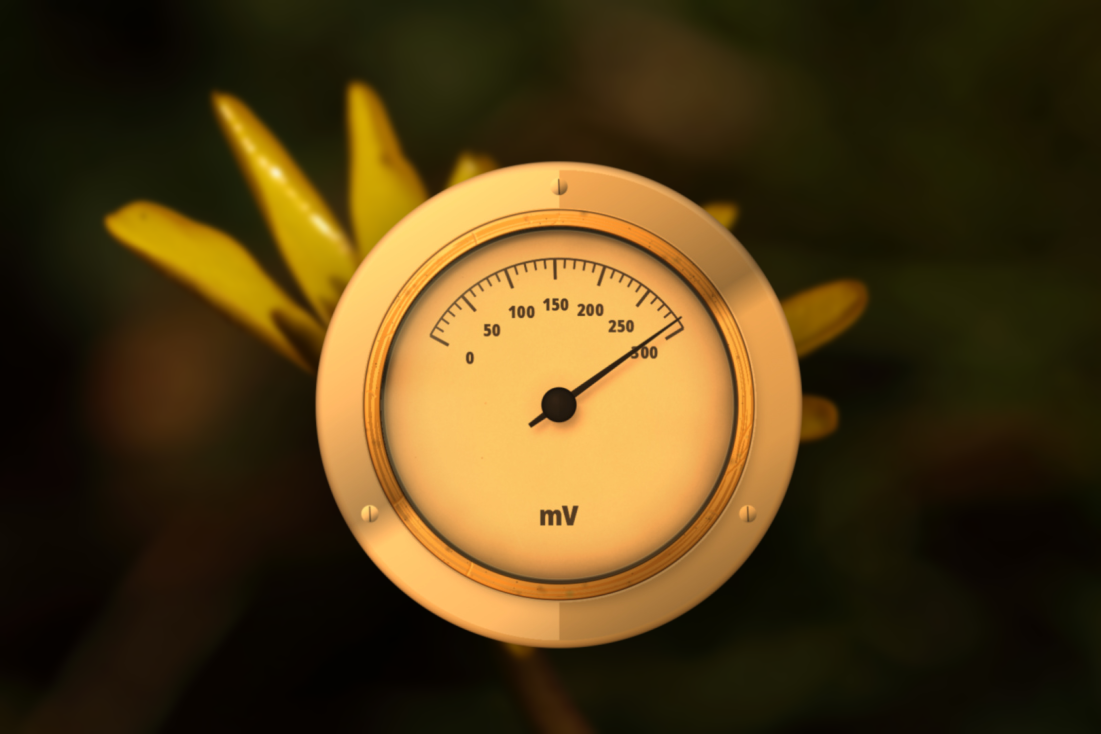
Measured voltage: 290 mV
